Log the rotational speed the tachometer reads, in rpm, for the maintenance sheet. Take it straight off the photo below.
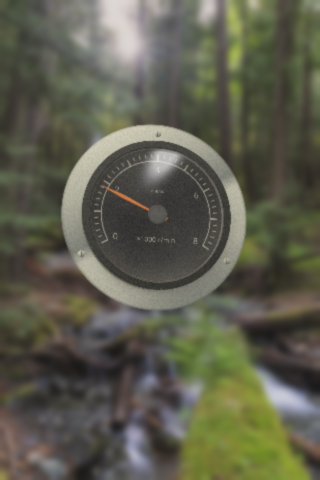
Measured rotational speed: 1800 rpm
